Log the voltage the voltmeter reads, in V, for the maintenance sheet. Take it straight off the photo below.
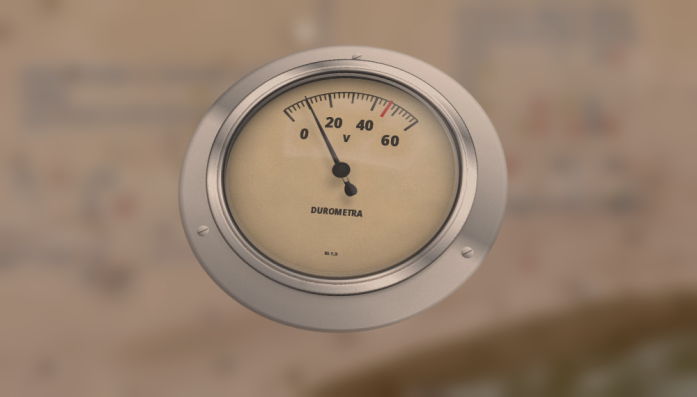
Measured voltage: 10 V
